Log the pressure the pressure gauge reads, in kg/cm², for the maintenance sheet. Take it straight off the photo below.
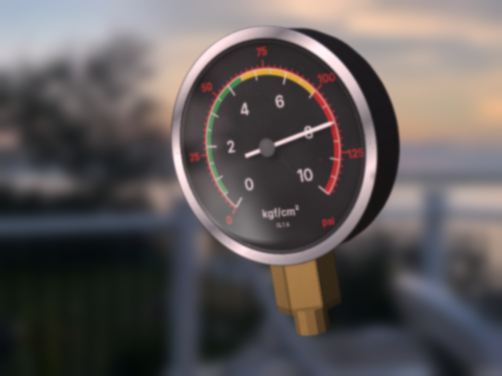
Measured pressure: 8 kg/cm²
